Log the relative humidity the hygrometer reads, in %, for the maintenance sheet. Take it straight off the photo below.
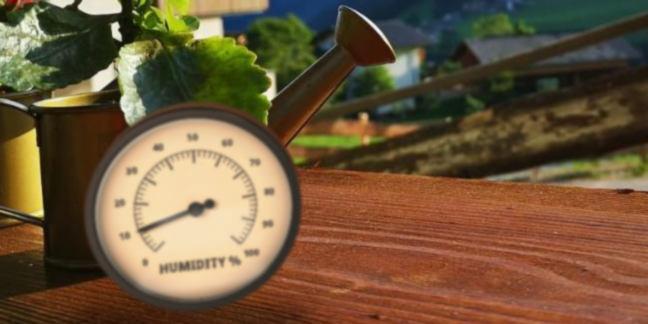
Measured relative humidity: 10 %
